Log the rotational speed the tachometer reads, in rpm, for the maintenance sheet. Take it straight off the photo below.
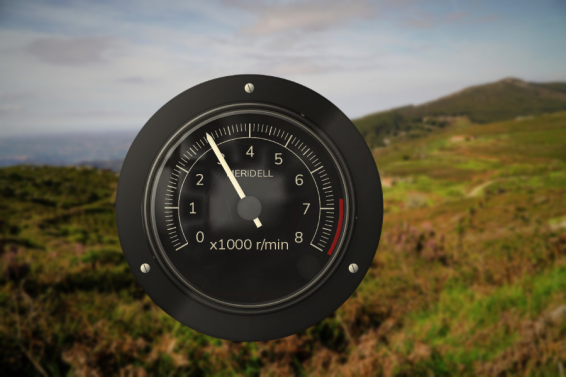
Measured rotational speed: 3000 rpm
